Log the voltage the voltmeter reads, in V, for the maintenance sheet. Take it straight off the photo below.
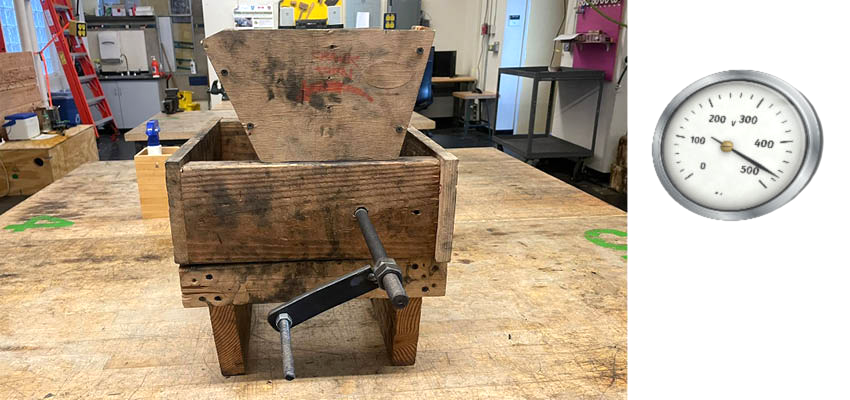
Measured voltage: 470 V
